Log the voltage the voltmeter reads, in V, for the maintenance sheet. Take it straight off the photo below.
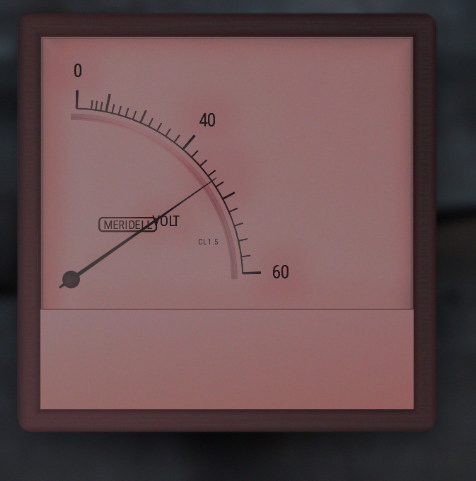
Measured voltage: 47 V
